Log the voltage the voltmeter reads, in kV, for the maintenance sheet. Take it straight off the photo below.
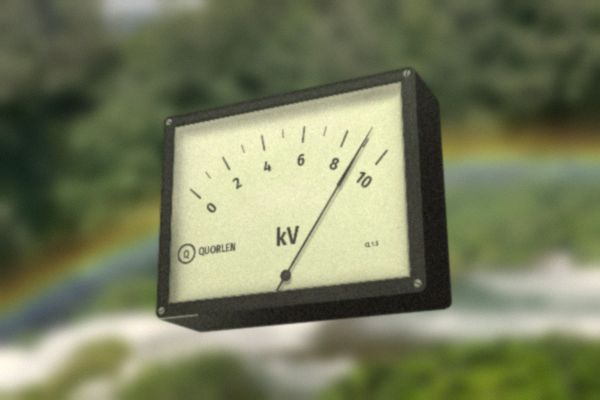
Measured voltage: 9 kV
